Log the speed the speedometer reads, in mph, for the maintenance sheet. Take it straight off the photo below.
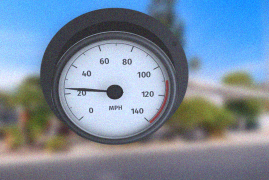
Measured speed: 25 mph
